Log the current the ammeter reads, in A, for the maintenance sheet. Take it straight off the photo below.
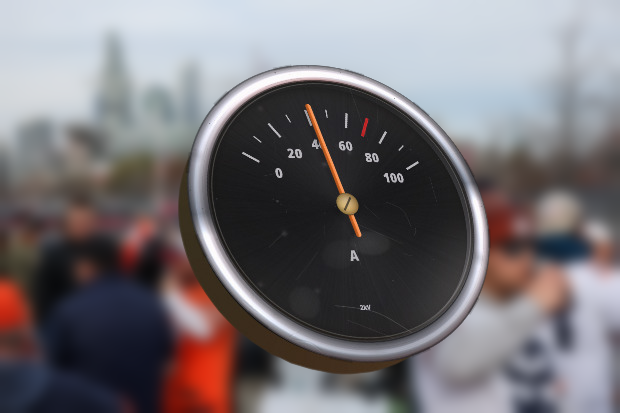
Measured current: 40 A
